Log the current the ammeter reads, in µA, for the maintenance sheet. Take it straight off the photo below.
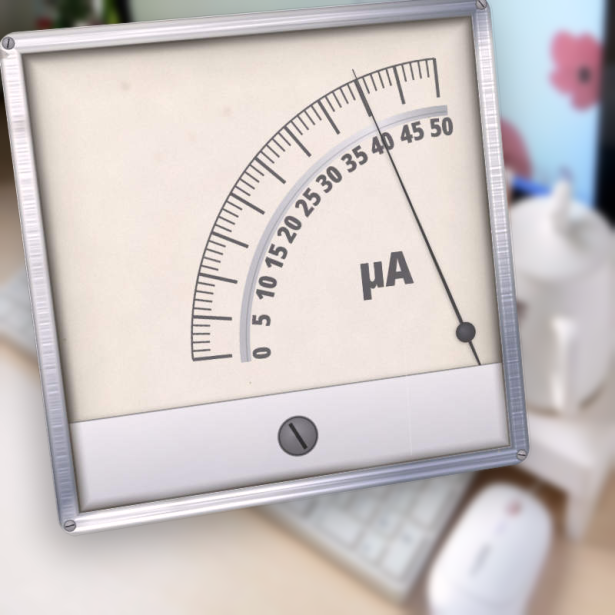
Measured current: 40 µA
